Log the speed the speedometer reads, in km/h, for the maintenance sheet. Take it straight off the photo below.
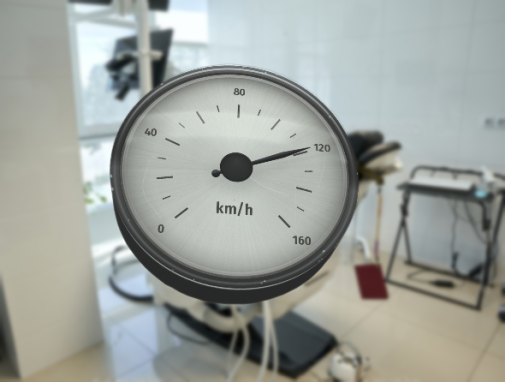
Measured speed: 120 km/h
